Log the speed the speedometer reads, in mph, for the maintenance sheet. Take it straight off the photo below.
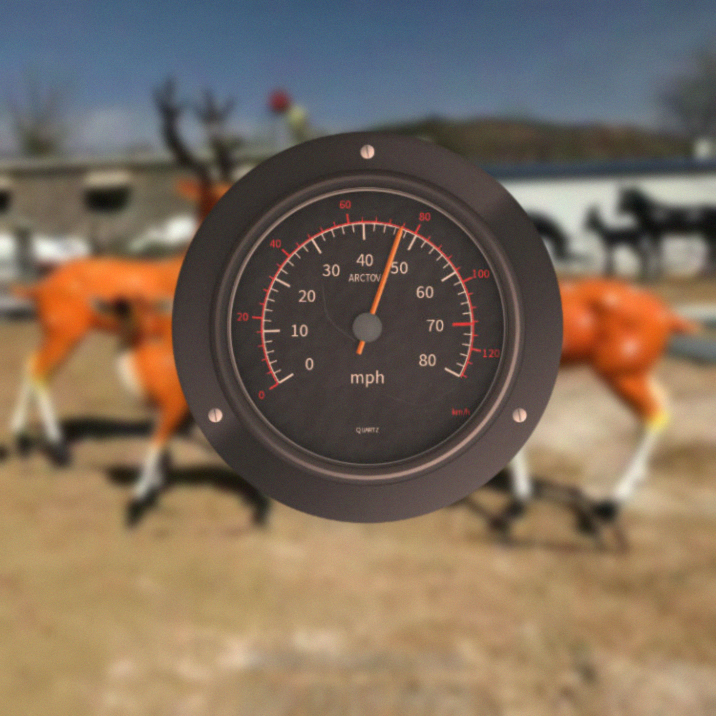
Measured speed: 47 mph
